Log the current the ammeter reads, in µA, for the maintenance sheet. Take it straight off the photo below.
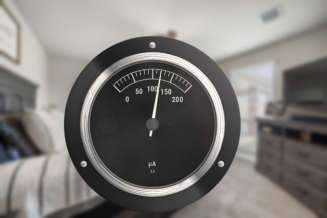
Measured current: 120 µA
